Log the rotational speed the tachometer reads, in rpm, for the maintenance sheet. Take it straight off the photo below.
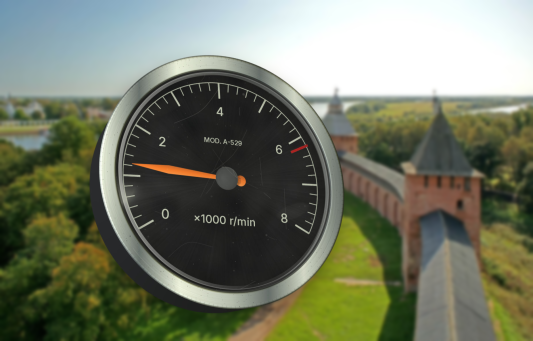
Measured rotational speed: 1200 rpm
